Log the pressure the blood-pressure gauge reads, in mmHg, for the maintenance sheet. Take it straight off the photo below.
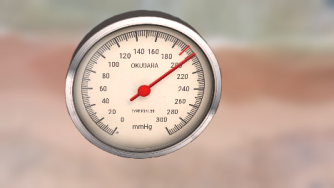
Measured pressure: 200 mmHg
